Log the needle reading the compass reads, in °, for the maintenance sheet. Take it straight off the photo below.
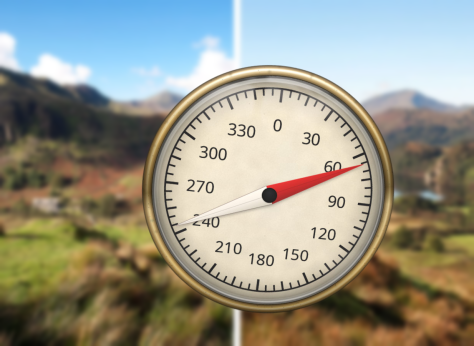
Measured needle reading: 65 °
